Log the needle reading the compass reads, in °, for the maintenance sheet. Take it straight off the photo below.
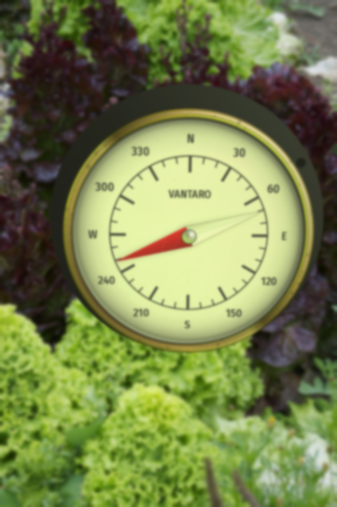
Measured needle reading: 250 °
